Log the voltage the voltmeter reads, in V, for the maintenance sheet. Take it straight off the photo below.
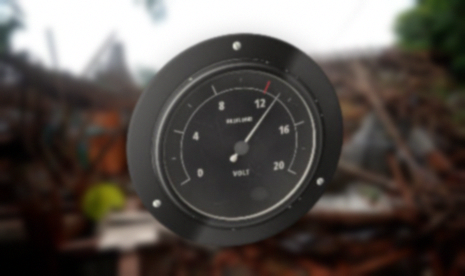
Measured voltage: 13 V
